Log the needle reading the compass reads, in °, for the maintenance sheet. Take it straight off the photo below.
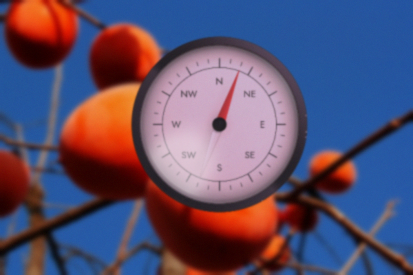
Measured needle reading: 20 °
